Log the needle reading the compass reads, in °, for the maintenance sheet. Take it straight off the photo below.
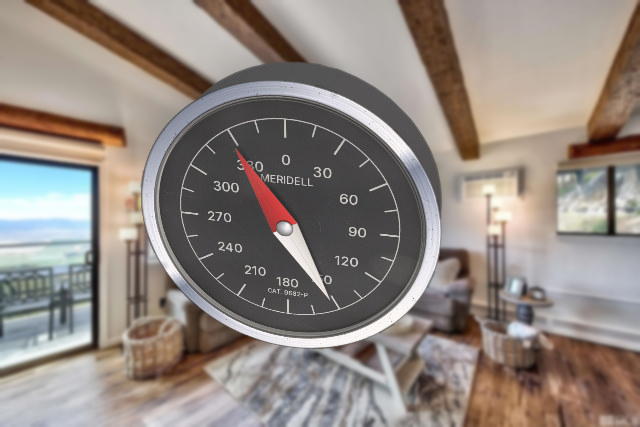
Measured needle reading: 330 °
